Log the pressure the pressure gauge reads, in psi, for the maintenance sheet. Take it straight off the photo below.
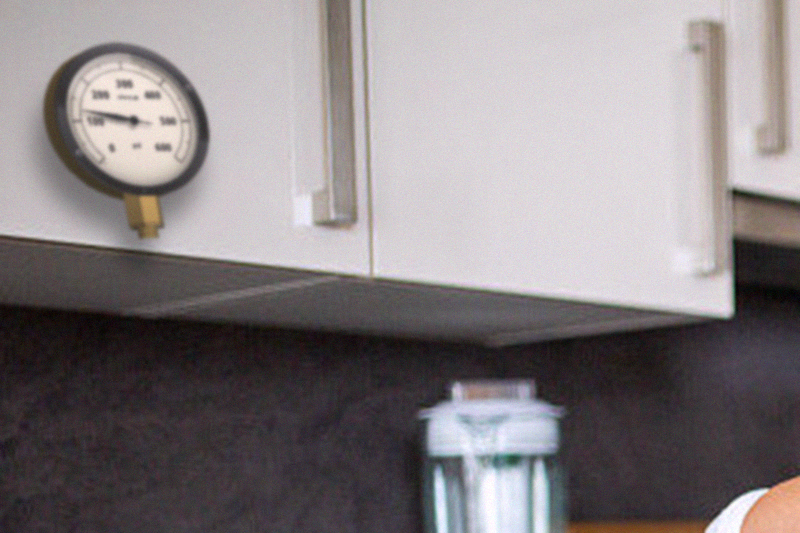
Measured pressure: 125 psi
